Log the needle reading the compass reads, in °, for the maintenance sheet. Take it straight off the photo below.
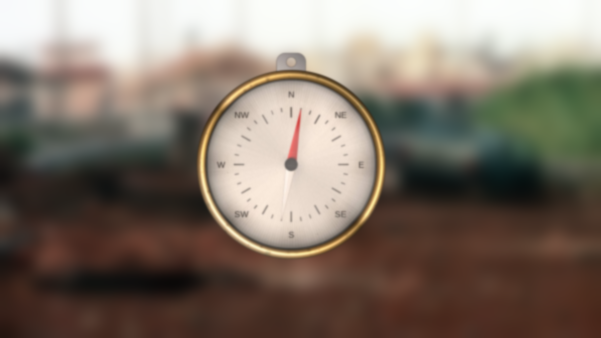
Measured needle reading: 10 °
